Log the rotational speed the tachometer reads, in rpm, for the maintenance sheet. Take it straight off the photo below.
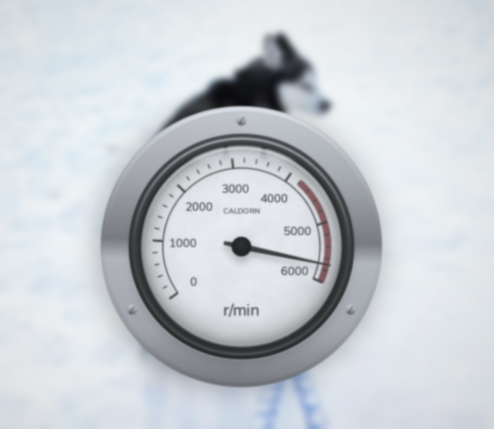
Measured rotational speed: 5700 rpm
